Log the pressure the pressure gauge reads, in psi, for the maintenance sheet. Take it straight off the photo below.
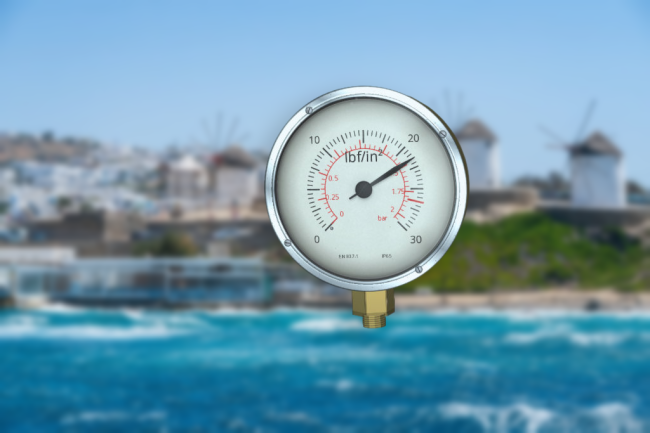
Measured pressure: 21.5 psi
